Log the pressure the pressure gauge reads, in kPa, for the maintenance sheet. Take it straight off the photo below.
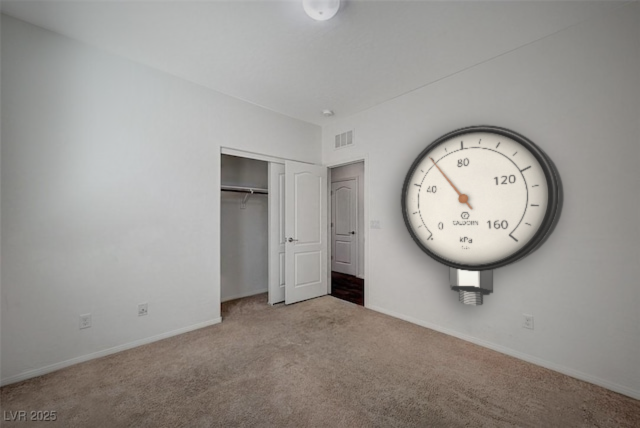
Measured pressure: 60 kPa
